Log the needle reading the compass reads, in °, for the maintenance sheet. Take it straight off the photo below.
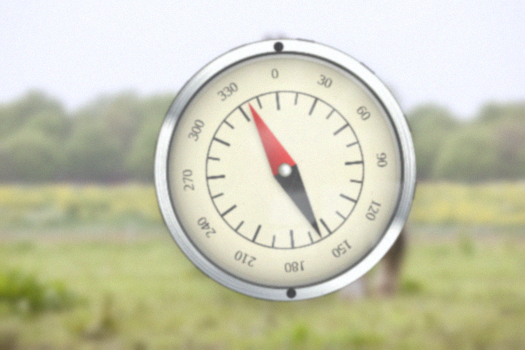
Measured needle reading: 337.5 °
